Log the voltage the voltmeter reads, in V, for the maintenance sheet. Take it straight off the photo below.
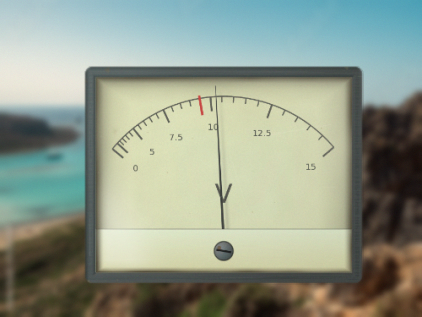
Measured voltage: 10.25 V
